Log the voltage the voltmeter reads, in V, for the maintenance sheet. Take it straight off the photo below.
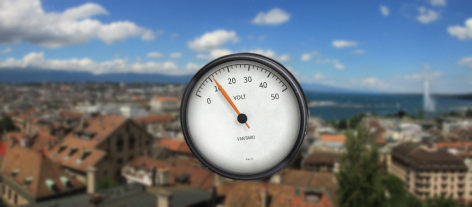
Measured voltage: 12 V
